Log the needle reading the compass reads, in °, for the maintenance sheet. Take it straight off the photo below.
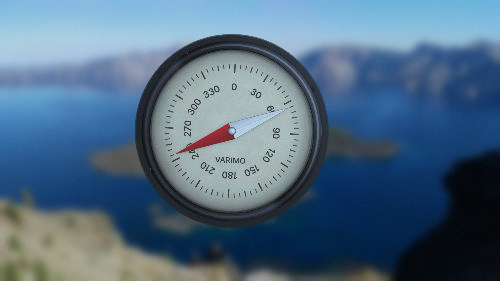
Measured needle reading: 245 °
